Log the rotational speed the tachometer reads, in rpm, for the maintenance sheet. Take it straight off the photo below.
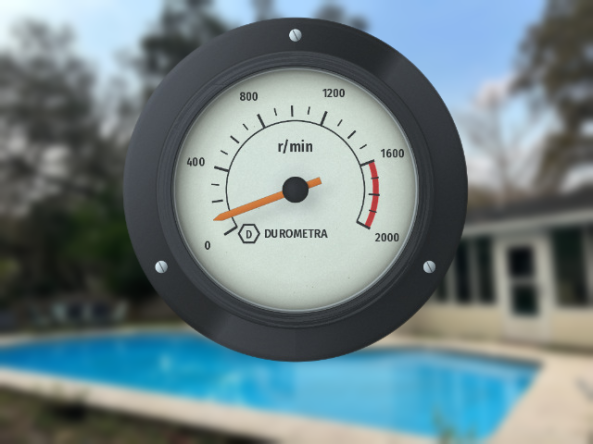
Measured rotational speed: 100 rpm
